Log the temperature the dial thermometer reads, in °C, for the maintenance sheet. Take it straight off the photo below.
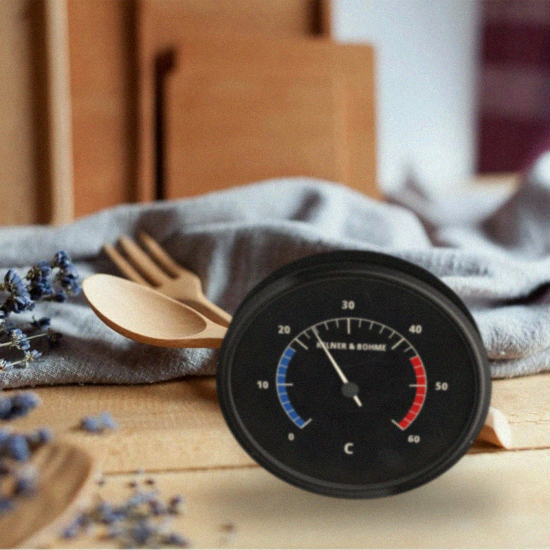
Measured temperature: 24 °C
